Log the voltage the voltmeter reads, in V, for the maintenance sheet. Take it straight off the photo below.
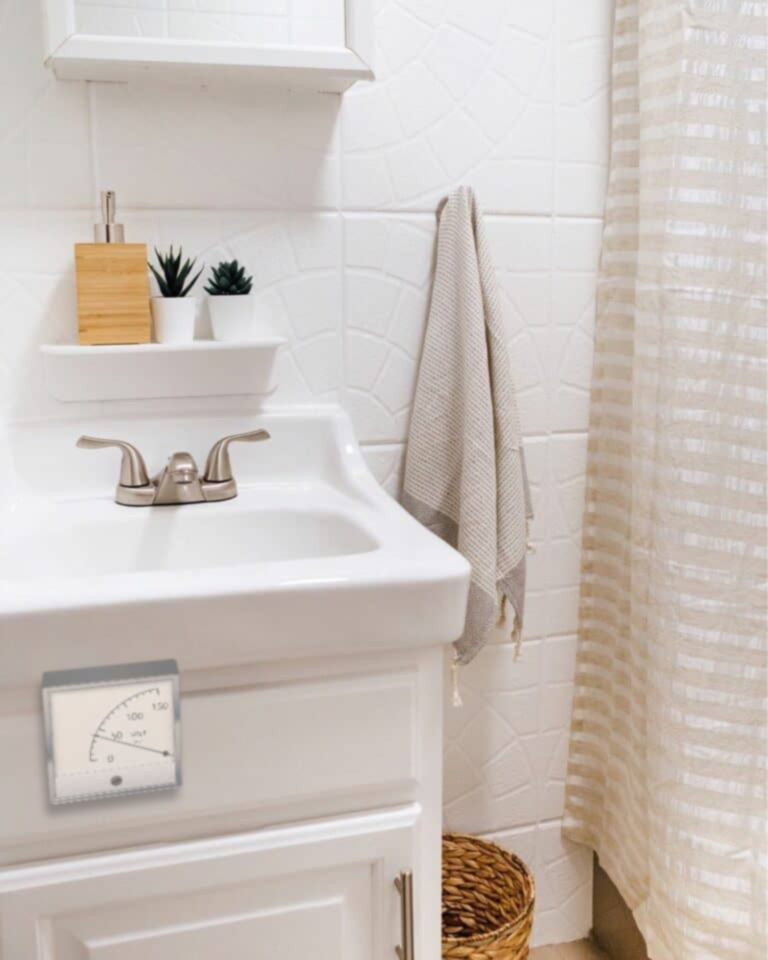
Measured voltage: 40 V
